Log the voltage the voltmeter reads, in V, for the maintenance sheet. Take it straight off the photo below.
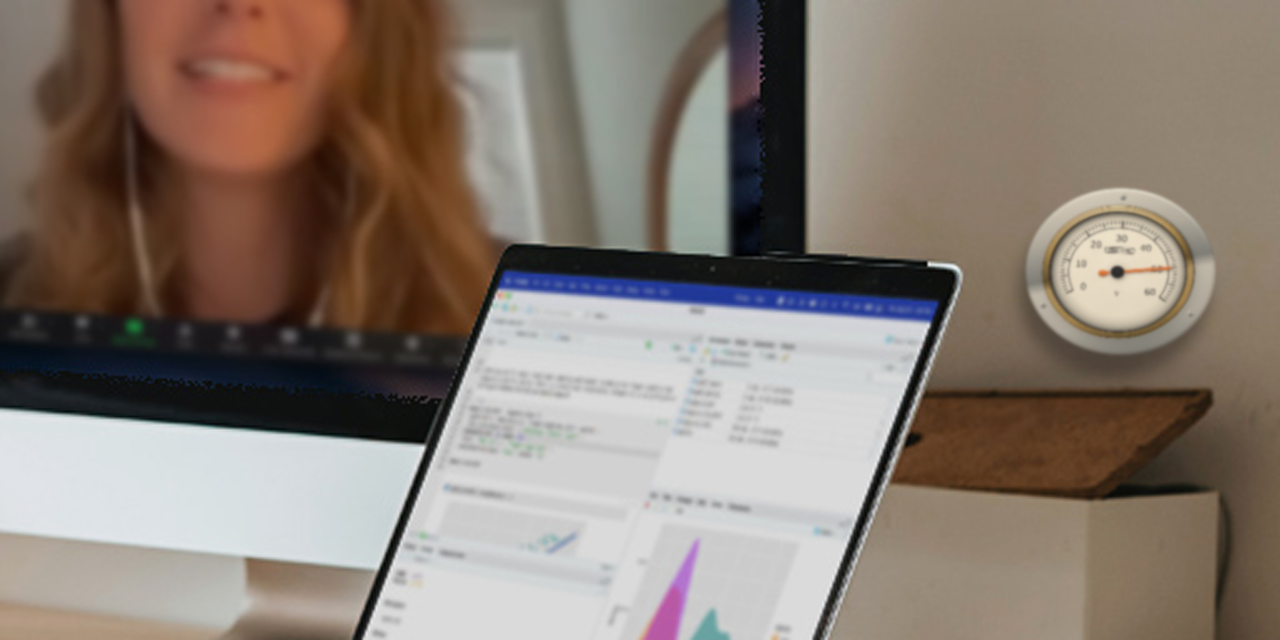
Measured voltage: 50 V
